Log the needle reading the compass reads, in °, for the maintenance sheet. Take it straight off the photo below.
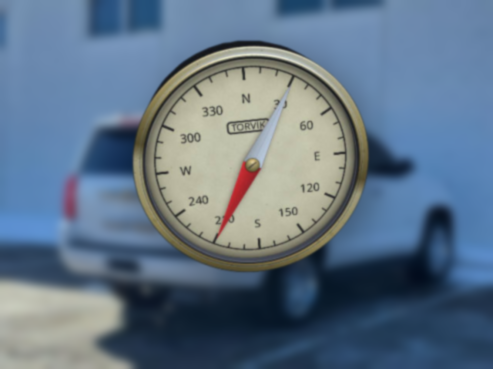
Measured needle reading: 210 °
